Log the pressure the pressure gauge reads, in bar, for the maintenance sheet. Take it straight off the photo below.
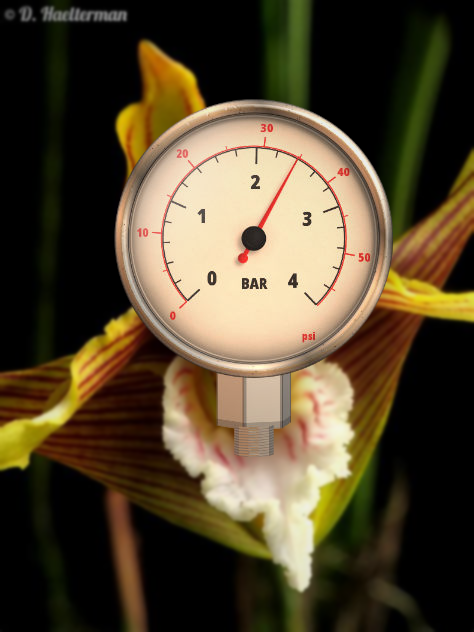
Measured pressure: 2.4 bar
